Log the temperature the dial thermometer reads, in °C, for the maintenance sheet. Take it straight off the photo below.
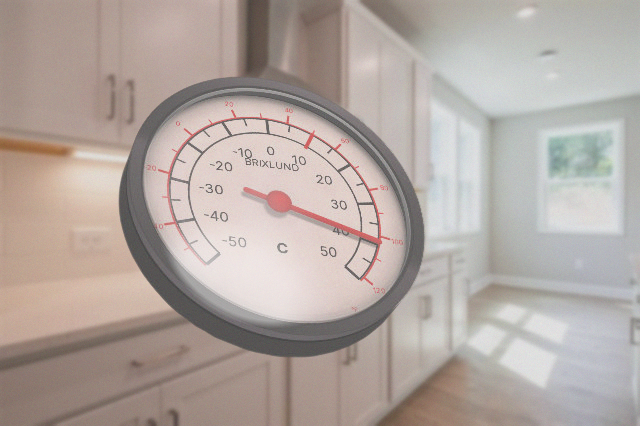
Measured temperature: 40 °C
